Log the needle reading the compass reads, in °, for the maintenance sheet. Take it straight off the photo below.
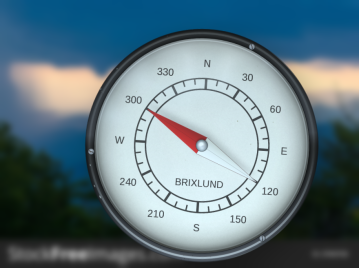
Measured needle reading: 300 °
